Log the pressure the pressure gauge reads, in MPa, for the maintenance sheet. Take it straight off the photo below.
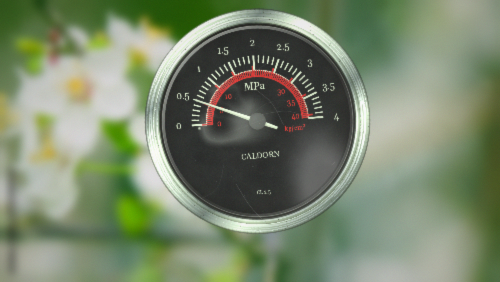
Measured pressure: 0.5 MPa
